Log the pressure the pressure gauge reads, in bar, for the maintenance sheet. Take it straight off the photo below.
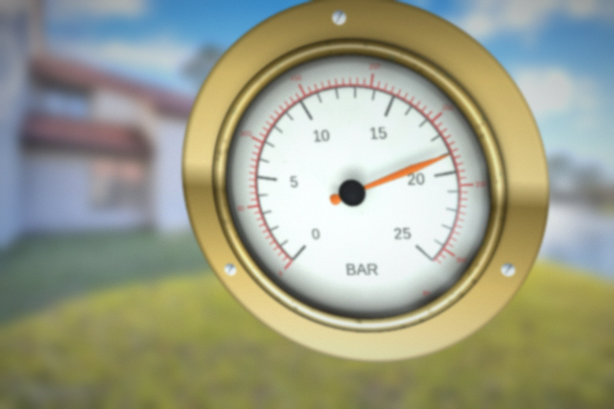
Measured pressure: 19 bar
